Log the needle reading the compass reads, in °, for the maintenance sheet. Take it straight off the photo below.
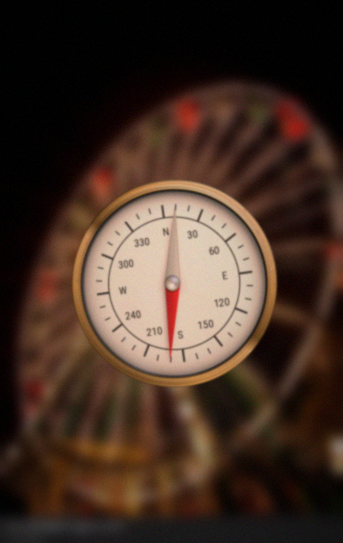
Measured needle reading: 190 °
